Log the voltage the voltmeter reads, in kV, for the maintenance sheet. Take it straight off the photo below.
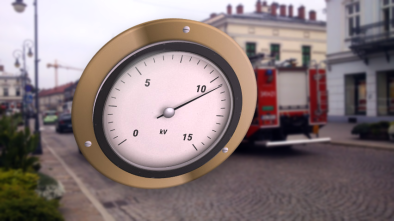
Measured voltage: 10.5 kV
